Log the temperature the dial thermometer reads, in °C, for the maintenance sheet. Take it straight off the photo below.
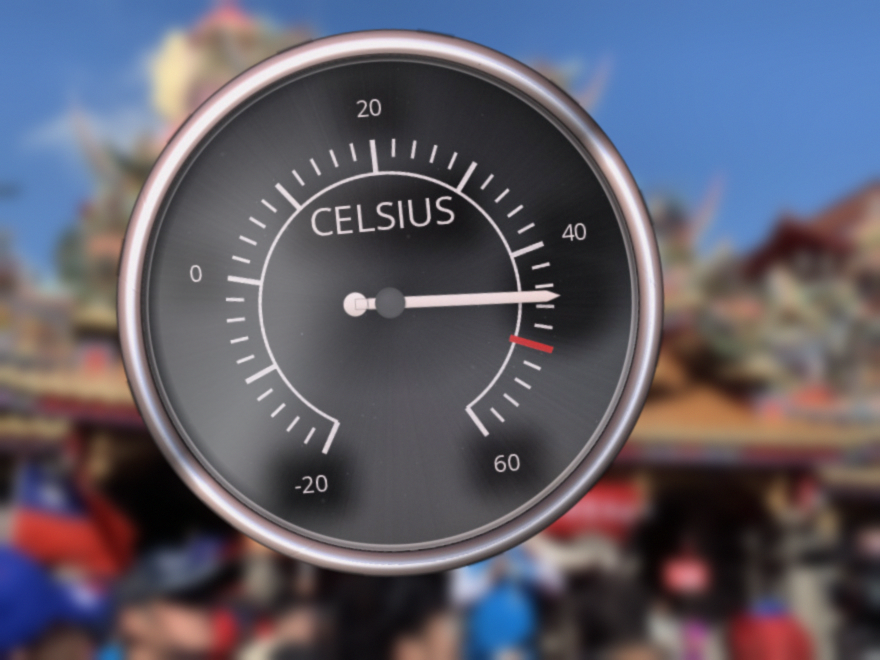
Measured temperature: 45 °C
